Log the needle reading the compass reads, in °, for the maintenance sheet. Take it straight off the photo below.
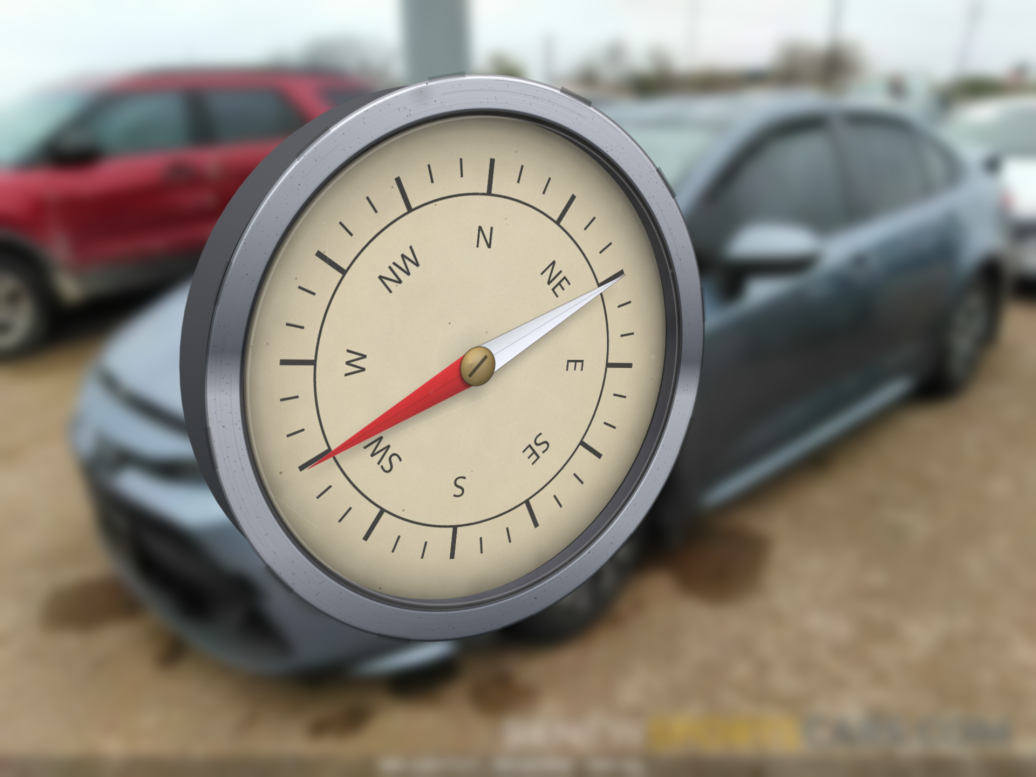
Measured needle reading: 240 °
